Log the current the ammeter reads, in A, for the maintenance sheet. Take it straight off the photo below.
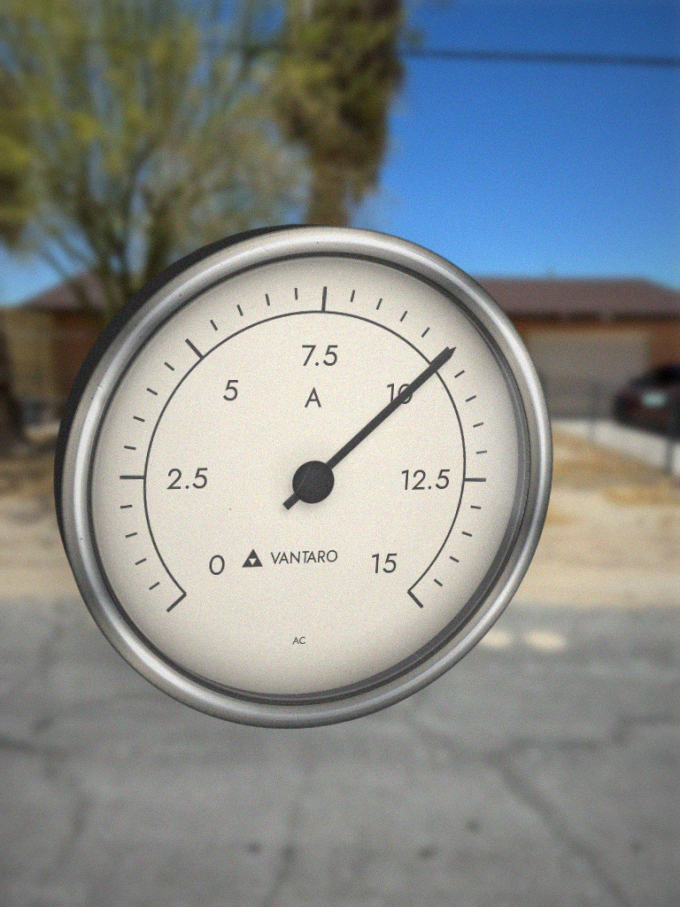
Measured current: 10 A
